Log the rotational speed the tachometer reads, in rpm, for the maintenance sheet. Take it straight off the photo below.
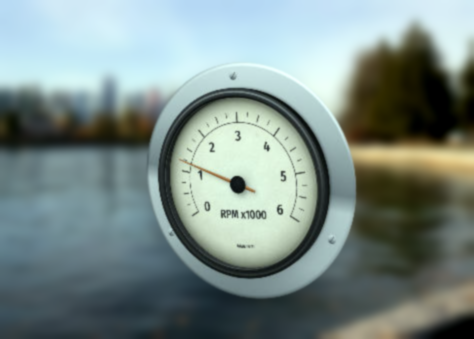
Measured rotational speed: 1250 rpm
